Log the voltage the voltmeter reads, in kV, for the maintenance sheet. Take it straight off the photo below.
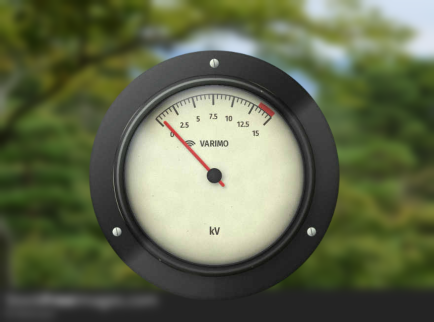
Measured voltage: 0.5 kV
